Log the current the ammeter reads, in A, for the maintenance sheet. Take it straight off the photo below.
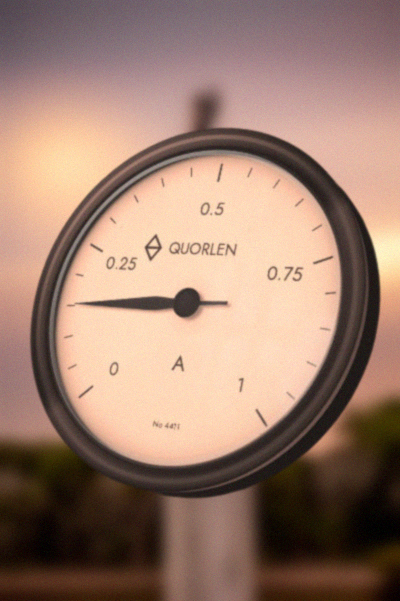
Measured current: 0.15 A
